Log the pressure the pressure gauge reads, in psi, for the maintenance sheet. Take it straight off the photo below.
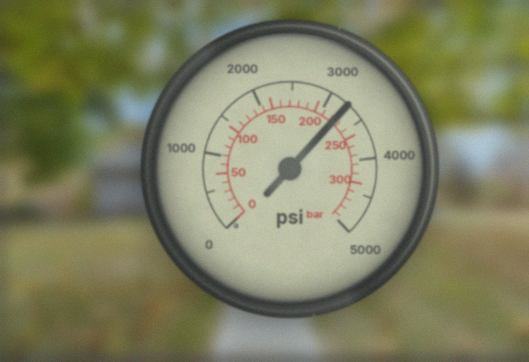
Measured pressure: 3250 psi
